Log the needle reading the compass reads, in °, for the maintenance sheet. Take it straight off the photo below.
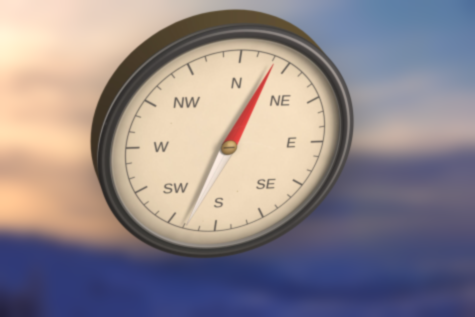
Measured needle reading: 20 °
